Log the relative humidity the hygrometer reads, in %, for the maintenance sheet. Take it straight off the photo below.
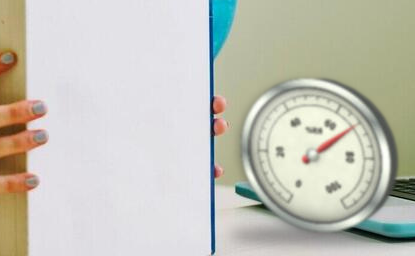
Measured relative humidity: 68 %
